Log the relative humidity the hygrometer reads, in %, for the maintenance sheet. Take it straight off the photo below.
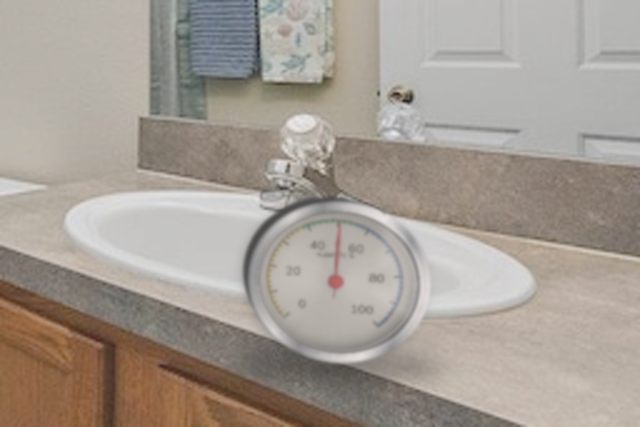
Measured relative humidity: 50 %
